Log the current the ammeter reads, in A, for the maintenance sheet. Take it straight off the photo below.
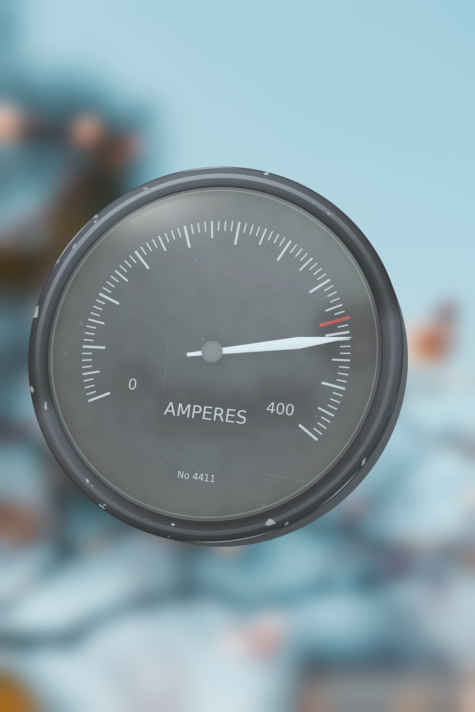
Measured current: 325 A
